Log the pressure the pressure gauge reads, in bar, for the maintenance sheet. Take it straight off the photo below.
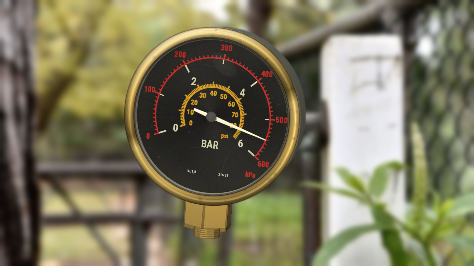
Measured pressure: 5.5 bar
